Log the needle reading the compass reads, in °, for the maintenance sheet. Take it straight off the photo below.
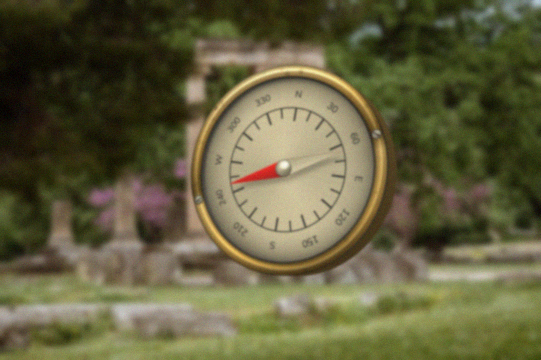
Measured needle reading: 247.5 °
